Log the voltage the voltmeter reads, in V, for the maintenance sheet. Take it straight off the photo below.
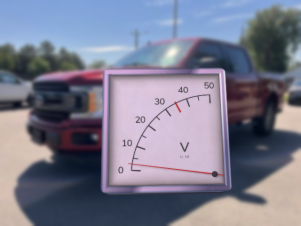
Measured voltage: 2.5 V
